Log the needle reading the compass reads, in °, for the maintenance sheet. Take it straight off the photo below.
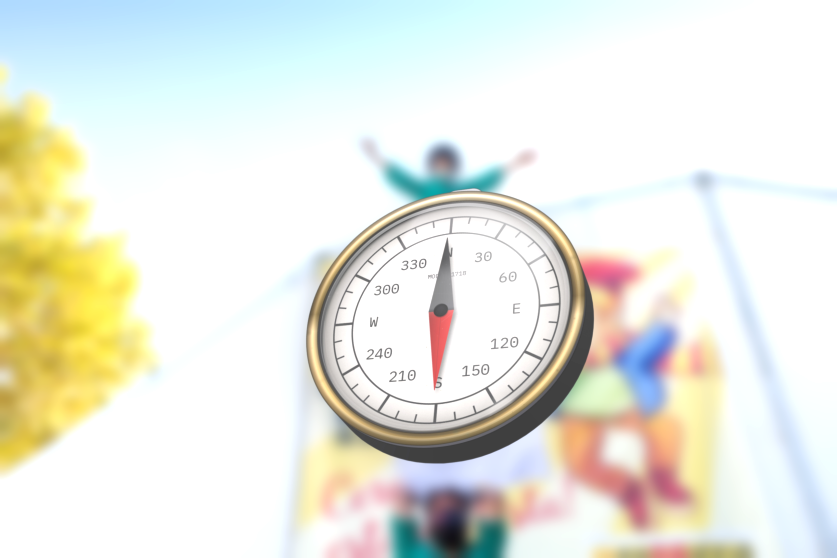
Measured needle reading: 180 °
